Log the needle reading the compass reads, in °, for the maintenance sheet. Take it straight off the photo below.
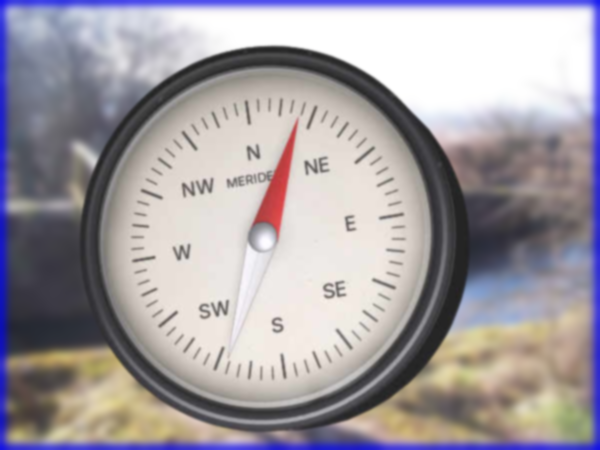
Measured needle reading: 25 °
